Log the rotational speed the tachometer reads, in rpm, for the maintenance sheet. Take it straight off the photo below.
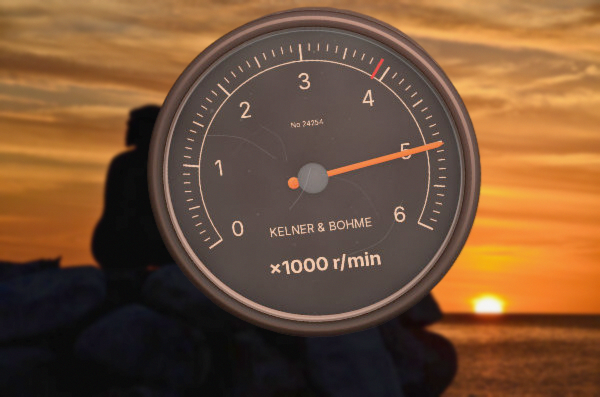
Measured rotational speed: 5000 rpm
